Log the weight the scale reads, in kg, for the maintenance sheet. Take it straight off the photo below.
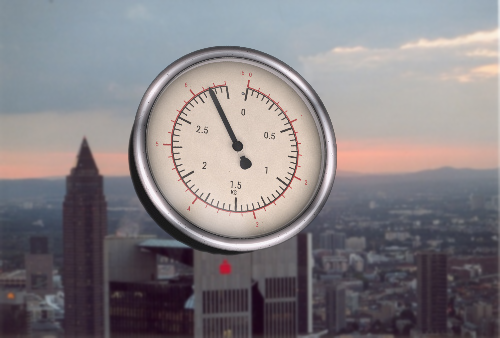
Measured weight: 2.85 kg
